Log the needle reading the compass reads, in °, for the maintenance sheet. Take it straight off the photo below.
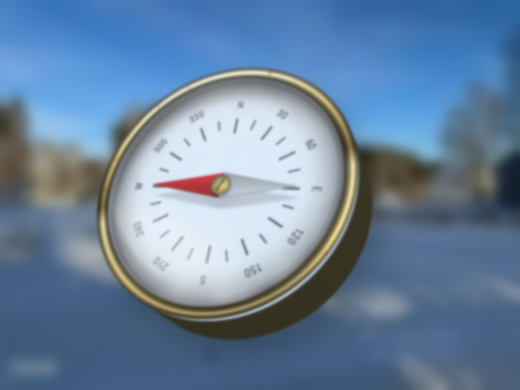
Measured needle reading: 270 °
